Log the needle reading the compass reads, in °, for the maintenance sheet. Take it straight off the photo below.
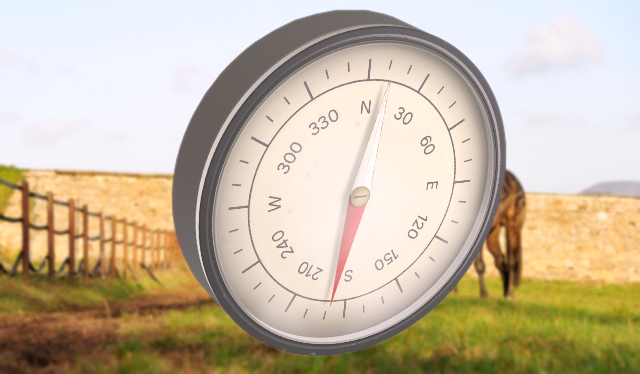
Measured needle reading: 190 °
